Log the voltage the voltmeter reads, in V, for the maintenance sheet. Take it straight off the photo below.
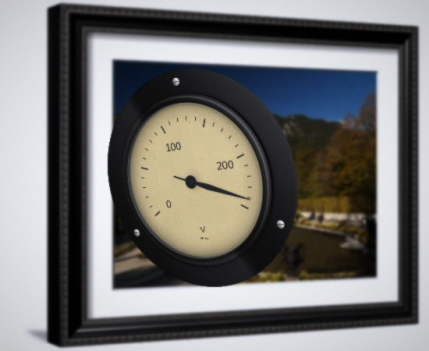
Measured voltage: 240 V
